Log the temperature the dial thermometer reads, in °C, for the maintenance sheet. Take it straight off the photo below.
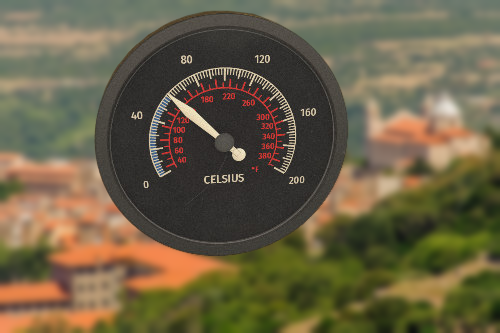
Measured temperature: 60 °C
